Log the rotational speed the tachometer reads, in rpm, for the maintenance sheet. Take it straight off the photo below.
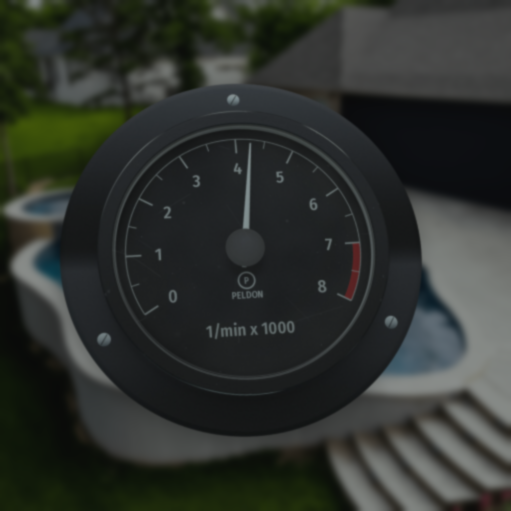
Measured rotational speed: 4250 rpm
